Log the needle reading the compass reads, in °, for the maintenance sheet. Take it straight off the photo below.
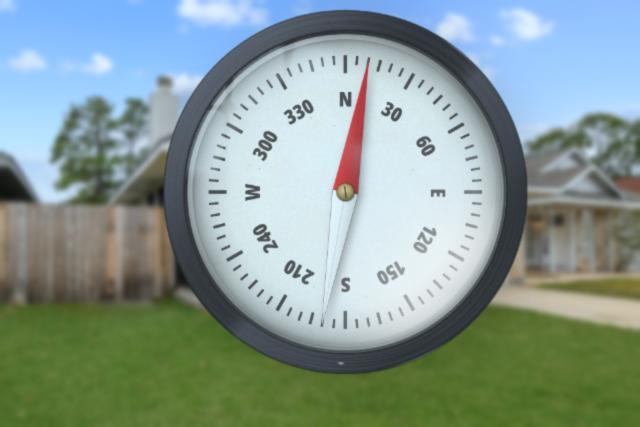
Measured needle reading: 10 °
